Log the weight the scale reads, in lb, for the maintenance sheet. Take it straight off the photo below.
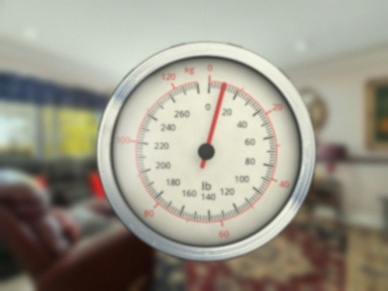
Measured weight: 10 lb
